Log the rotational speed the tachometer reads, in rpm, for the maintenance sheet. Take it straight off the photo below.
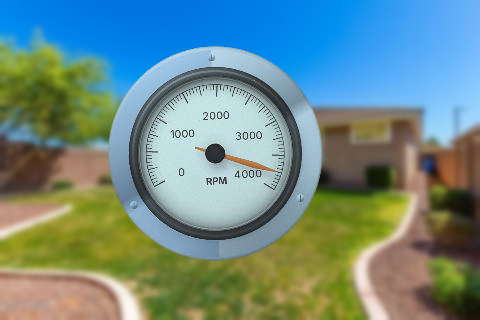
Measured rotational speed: 3750 rpm
